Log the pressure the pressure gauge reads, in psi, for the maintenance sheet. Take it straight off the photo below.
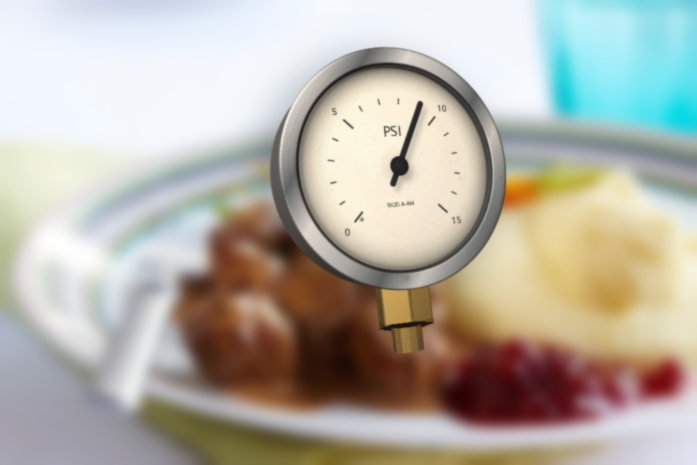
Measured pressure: 9 psi
